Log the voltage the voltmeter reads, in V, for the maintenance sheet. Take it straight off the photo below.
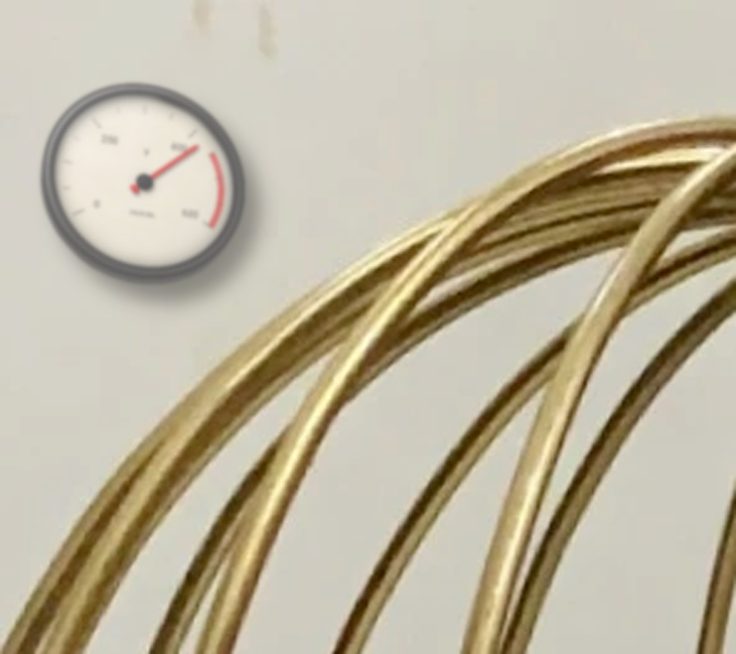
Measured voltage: 425 V
